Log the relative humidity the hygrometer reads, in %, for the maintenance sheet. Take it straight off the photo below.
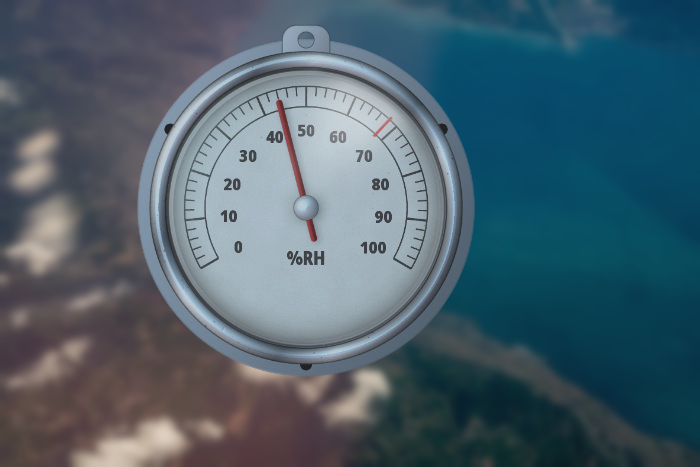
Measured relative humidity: 44 %
